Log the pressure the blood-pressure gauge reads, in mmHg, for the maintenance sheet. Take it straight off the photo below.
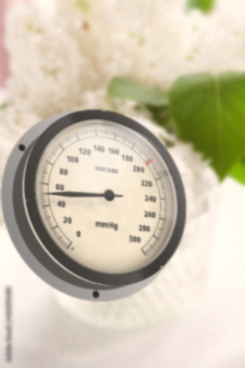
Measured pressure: 50 mmHg
